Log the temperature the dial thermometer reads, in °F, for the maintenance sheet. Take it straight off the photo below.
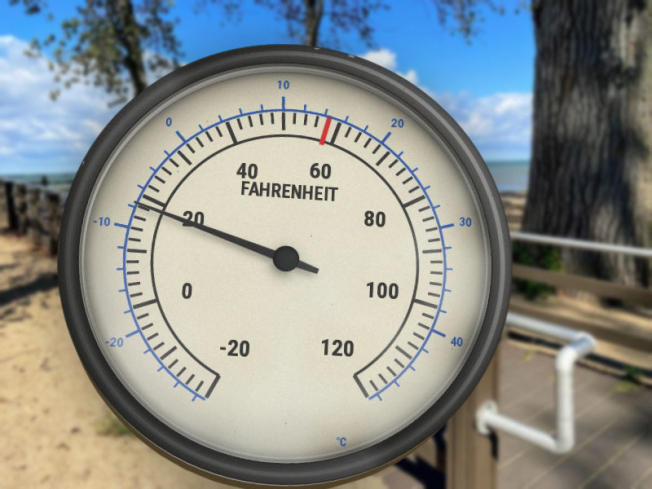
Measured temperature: 18 °F
